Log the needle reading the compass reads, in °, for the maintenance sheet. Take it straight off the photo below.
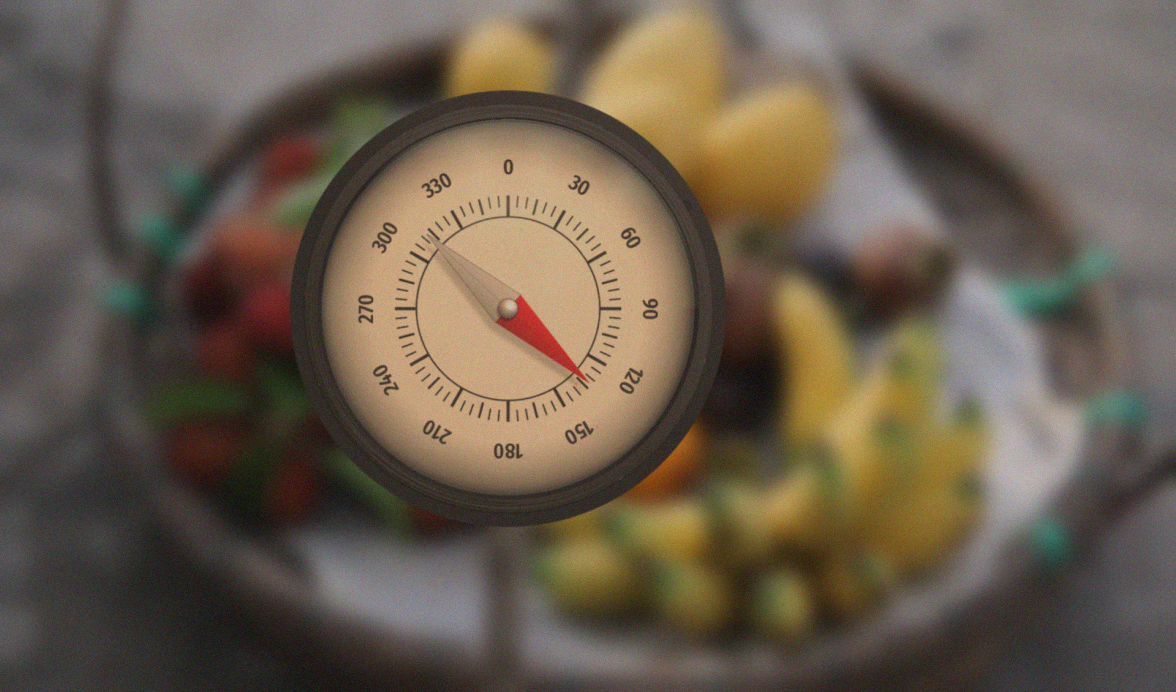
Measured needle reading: 132.5 °
